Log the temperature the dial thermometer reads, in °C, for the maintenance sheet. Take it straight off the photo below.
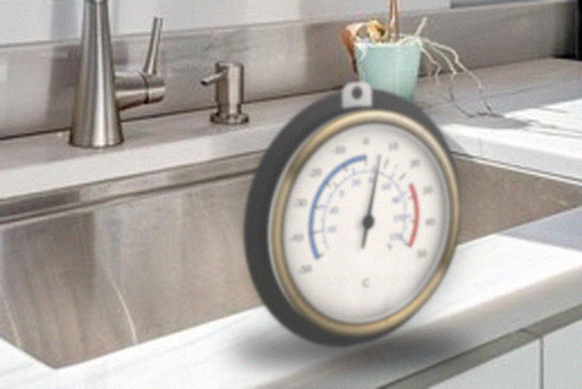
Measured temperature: 5 °C
